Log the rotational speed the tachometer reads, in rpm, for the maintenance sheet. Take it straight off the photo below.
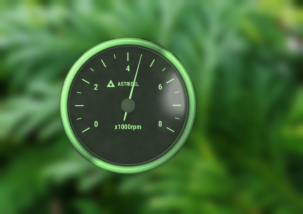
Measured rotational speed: 4500 rpm
